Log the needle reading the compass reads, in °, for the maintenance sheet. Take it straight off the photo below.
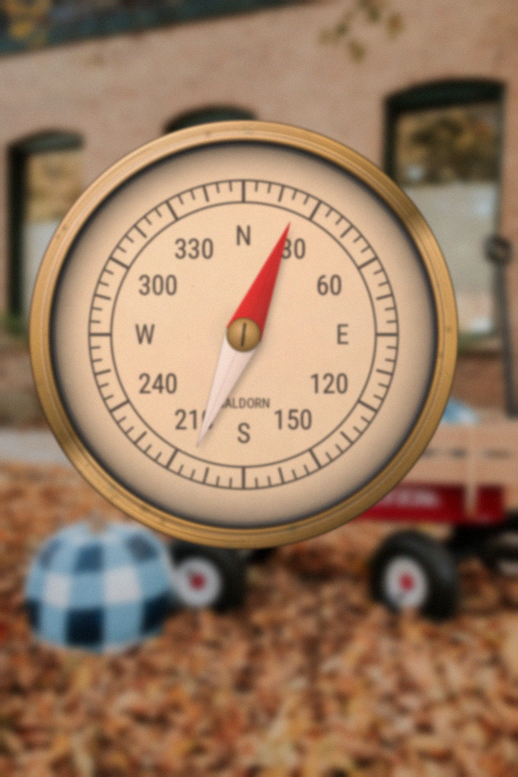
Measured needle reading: 22.5 °
